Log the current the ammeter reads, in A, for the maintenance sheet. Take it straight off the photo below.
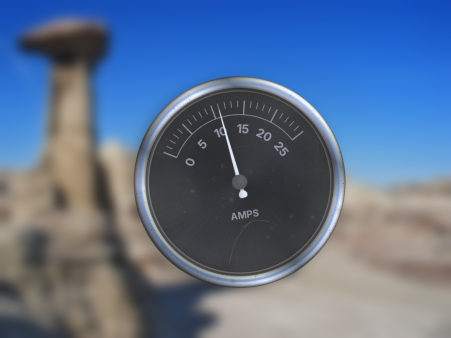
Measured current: 11 A
